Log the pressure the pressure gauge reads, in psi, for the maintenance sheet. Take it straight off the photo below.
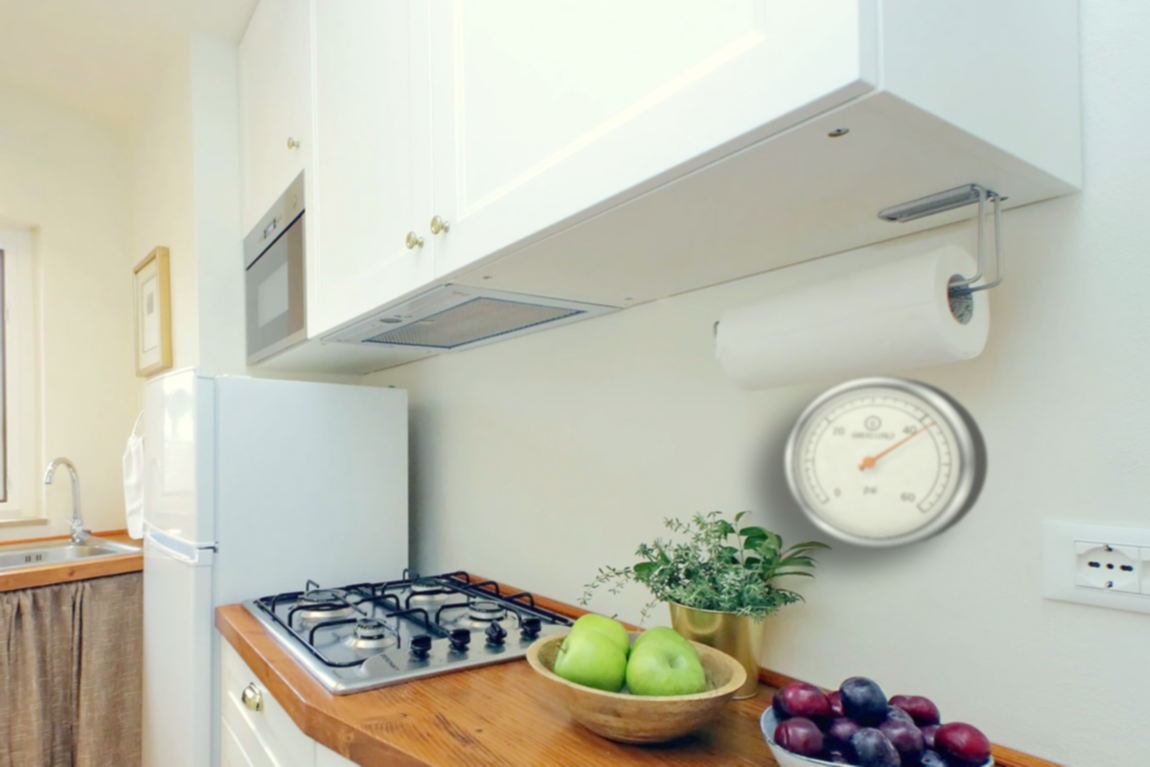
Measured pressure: 42 psi
